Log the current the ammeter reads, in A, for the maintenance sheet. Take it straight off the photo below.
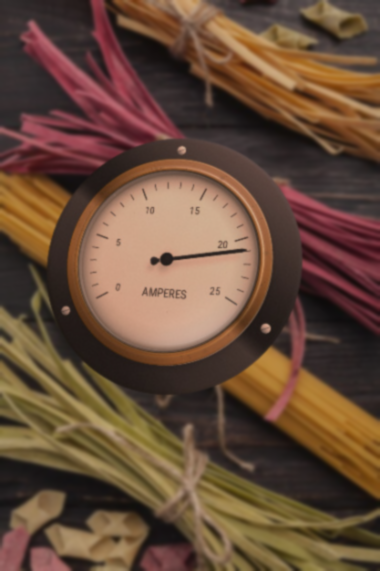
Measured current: 21 A
